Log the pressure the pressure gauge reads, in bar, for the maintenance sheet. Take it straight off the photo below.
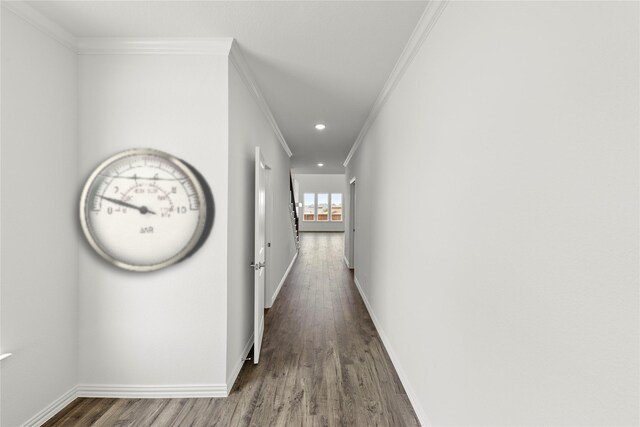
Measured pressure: 1 bar
